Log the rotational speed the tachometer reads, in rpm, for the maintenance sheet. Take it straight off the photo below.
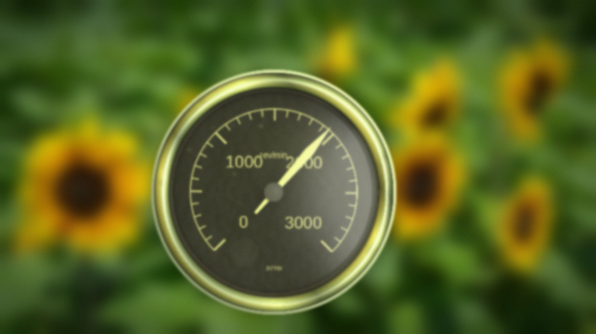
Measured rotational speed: 1950 rpm
